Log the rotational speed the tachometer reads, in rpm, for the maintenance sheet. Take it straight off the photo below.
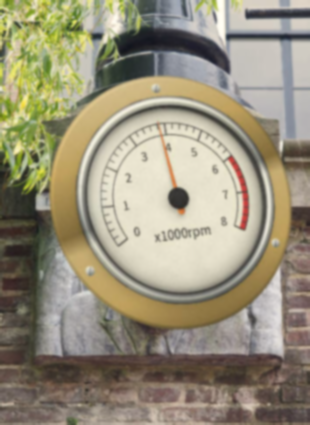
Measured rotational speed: 3800 rpm
